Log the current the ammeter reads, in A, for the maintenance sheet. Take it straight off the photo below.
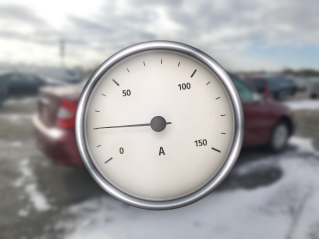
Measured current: 20 A
